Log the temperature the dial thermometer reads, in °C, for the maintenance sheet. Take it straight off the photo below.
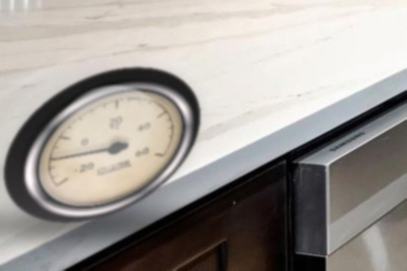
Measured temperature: -8 °C
